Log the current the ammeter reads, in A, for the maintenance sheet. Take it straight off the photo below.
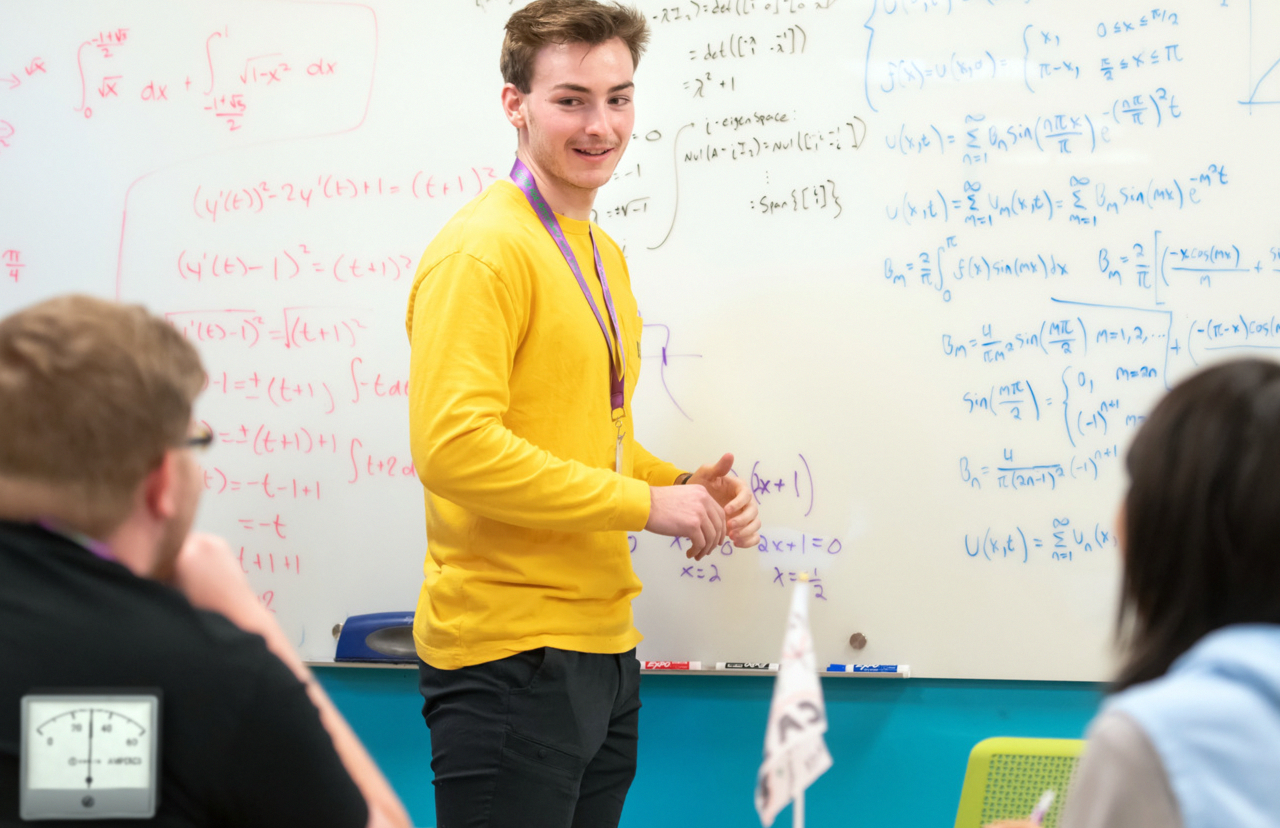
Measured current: 30 A
